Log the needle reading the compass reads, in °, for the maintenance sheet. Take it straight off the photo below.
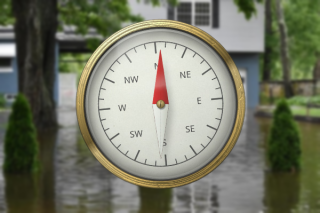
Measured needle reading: 5 °
